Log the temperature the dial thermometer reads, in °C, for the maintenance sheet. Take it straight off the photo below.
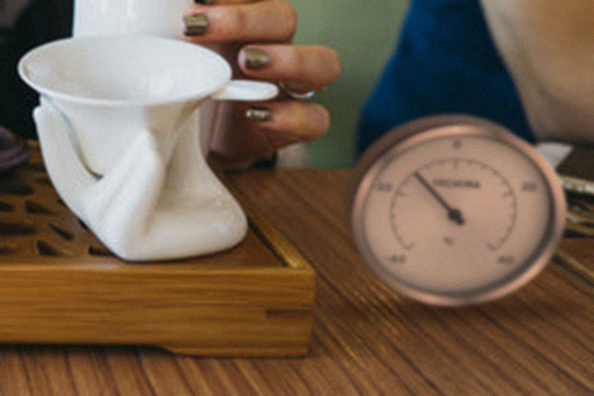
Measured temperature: -12 °C
